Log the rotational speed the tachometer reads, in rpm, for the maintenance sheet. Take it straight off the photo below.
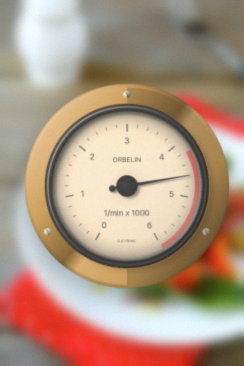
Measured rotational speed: 4600 rpm
